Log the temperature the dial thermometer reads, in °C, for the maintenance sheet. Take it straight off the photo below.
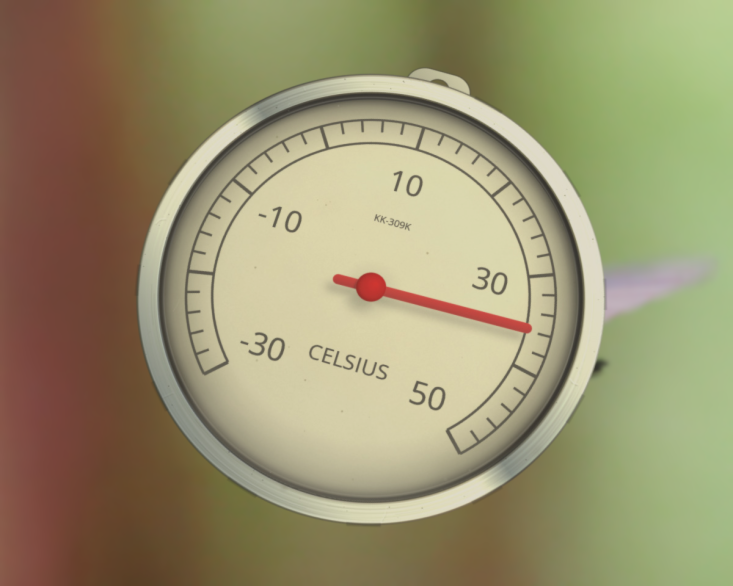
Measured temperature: 36 °C
